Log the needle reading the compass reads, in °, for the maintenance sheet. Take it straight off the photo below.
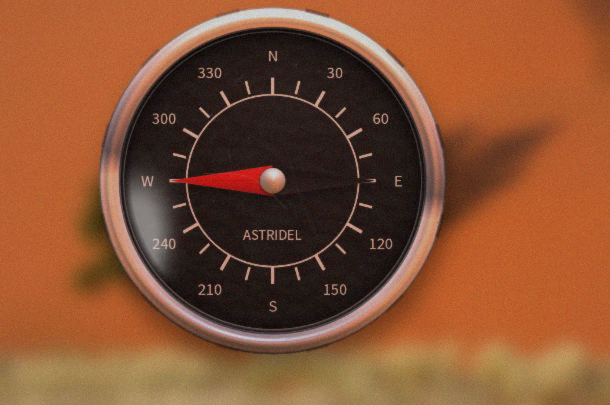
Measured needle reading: 270 °
